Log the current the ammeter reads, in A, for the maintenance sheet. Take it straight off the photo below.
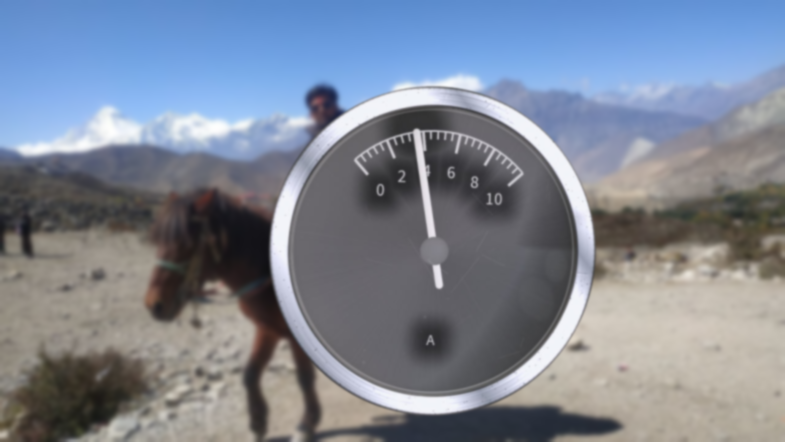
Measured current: 3.6 A
